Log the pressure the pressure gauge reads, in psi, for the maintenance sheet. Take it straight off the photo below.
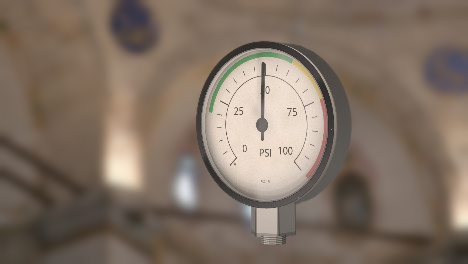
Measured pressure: 50 psi
